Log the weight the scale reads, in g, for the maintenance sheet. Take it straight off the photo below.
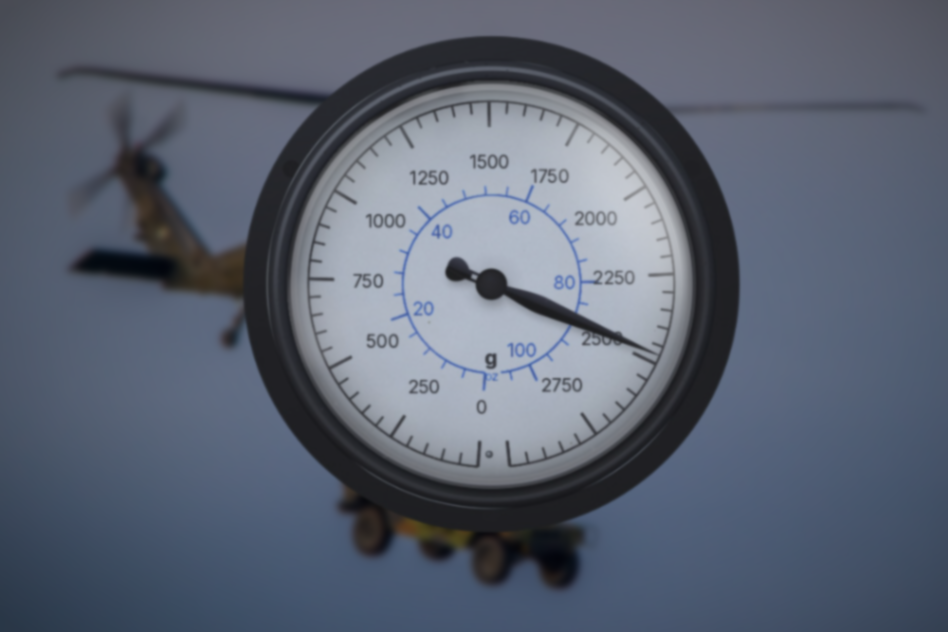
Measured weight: 2475 g
